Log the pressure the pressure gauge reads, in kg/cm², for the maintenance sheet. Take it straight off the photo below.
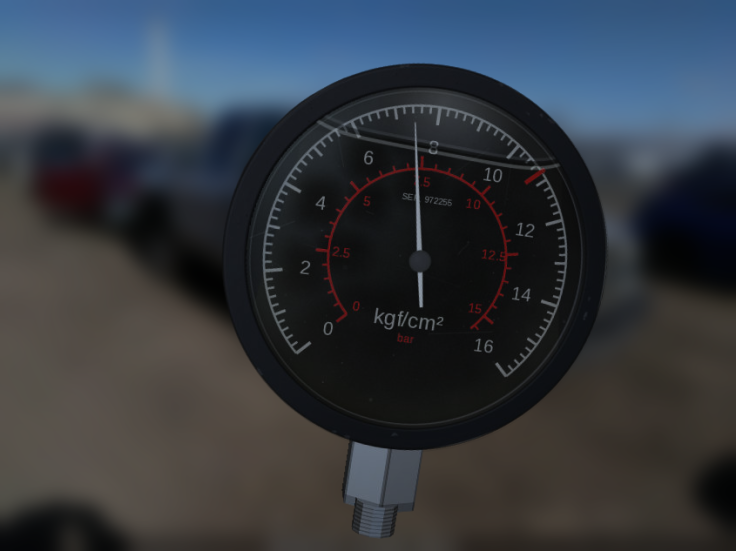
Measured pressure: 7.4 kg/cm²
